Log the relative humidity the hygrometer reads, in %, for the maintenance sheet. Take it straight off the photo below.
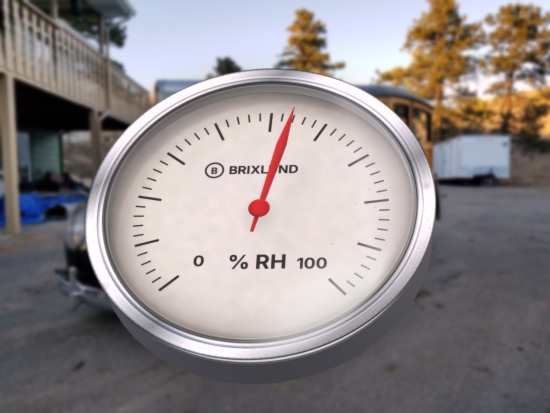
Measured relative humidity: 54 %
